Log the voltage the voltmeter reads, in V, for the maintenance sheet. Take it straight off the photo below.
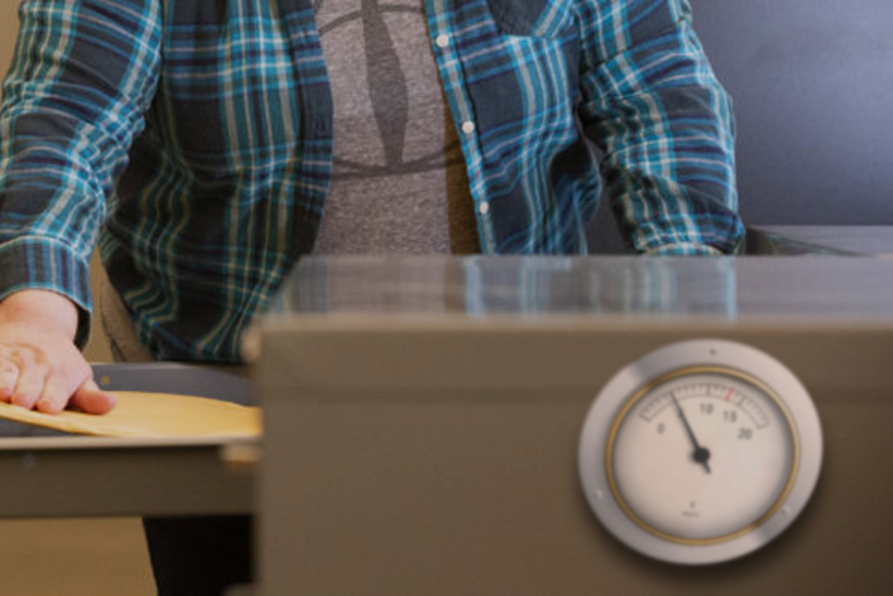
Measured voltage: 5 V
